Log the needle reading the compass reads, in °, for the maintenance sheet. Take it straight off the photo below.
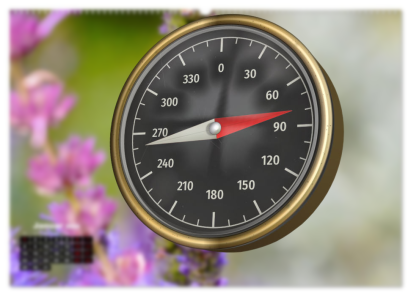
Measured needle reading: 80 °
